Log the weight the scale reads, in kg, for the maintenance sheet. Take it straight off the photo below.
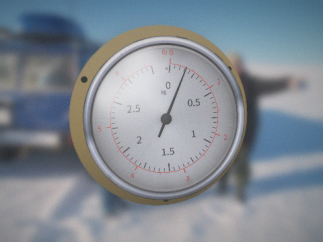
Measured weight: 0.15 kg
